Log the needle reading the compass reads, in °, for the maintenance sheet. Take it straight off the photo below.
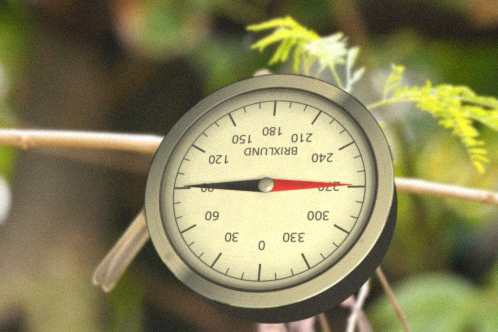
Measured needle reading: 270 °
